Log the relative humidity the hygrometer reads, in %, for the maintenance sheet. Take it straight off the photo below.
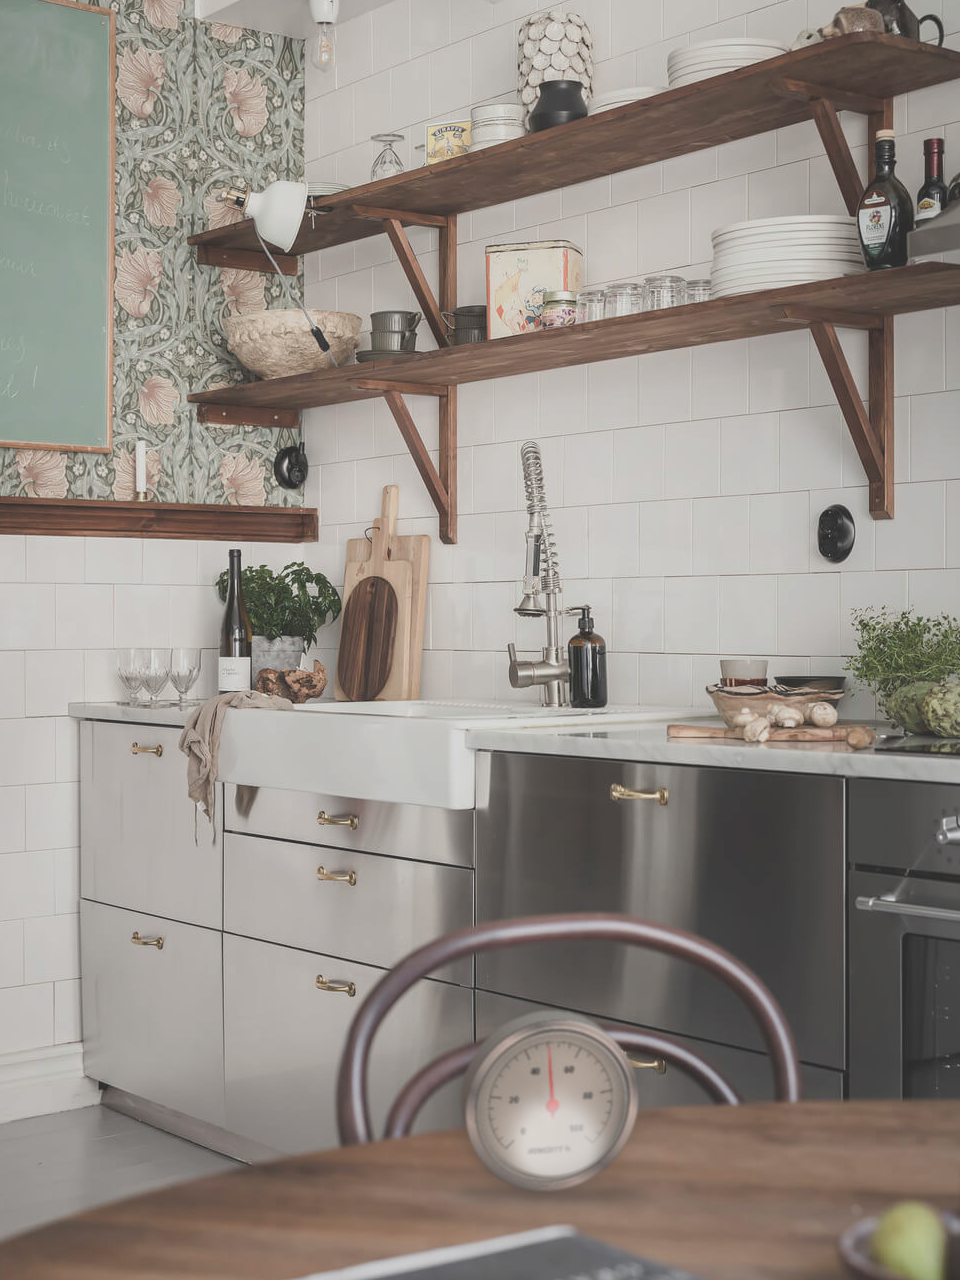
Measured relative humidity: 48 %
